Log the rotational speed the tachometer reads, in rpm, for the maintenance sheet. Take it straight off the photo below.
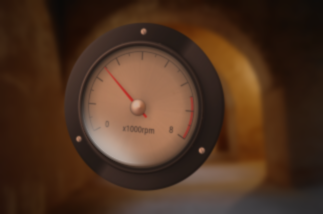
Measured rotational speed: 2500 rpm
